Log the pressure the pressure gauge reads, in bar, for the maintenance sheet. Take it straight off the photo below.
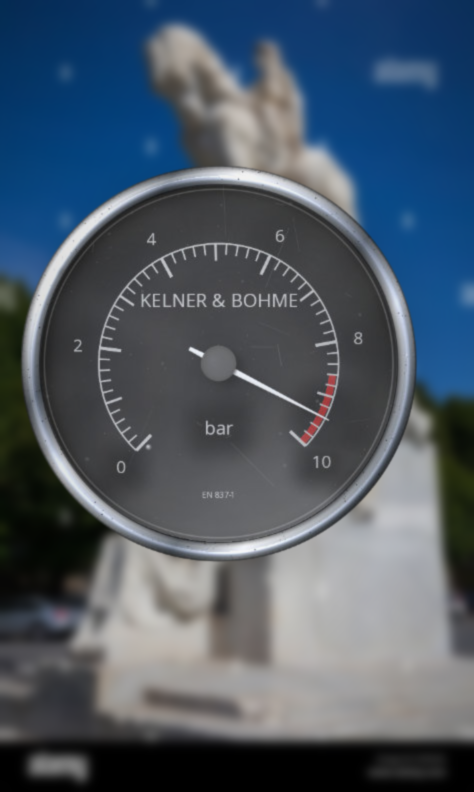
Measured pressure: 9.4 bar
